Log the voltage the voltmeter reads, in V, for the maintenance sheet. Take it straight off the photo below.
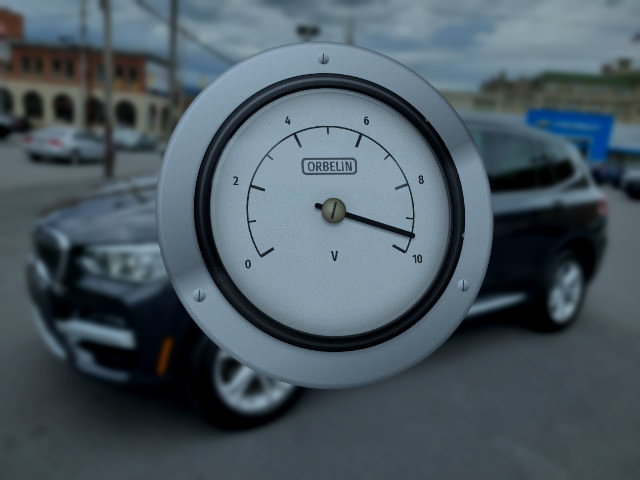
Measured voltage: 9.5 V
